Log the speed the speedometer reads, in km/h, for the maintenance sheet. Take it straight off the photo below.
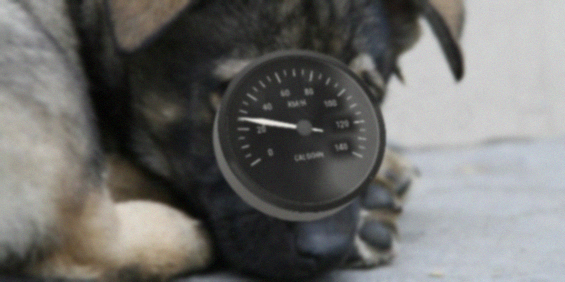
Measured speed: 25 km/h
